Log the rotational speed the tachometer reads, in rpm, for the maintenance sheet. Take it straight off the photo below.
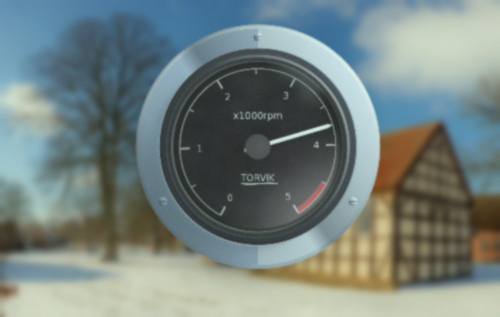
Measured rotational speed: 3750 rpm
